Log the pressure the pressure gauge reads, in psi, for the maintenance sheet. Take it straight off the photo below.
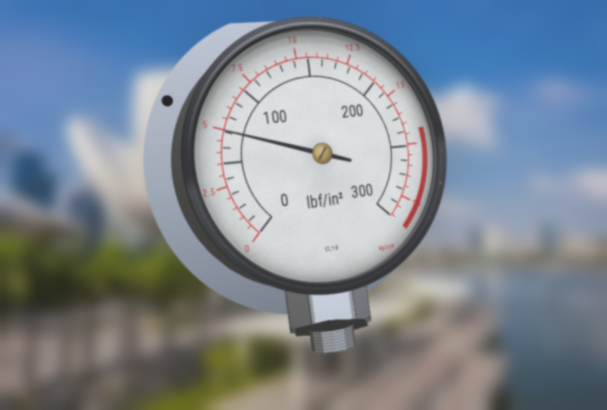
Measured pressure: 70 psi
